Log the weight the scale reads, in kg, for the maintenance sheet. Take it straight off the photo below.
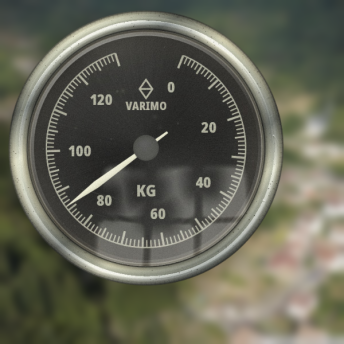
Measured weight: 86 kg
